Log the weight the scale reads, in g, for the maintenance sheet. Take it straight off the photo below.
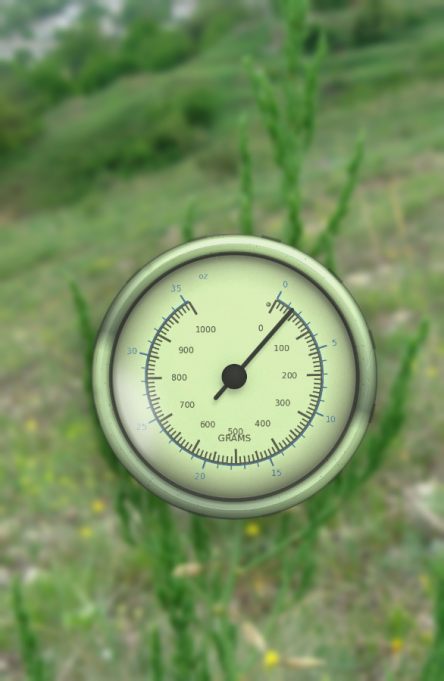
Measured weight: 40 g
